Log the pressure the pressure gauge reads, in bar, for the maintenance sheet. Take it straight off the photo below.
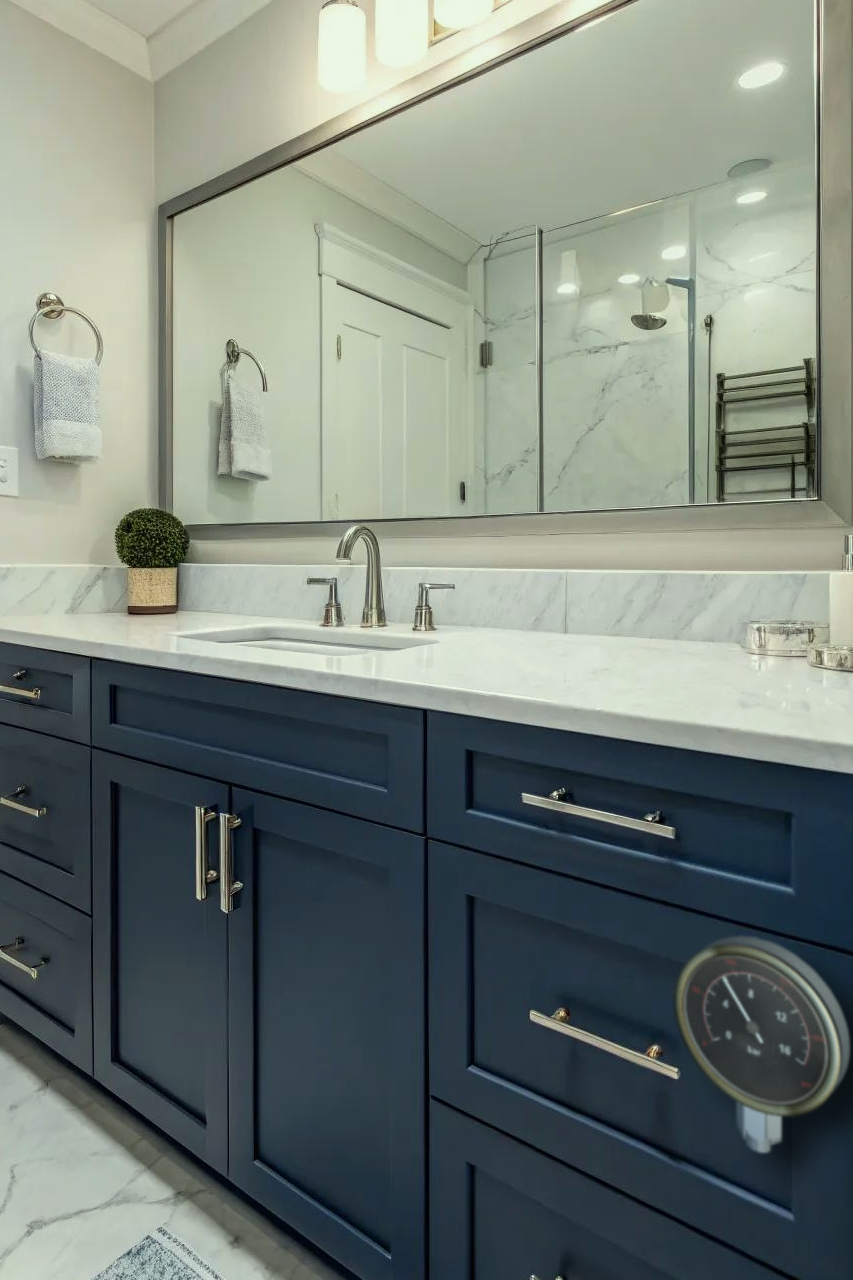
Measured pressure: 6 bar
